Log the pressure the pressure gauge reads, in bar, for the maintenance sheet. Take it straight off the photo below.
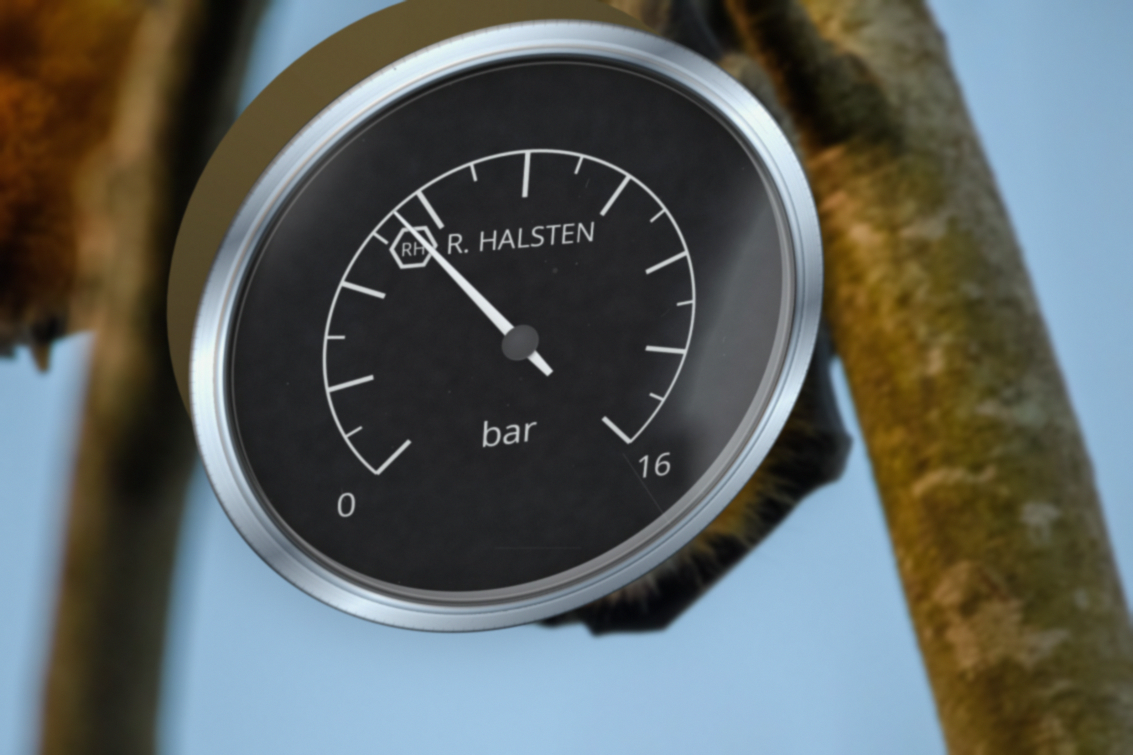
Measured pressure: 5.5 bar
